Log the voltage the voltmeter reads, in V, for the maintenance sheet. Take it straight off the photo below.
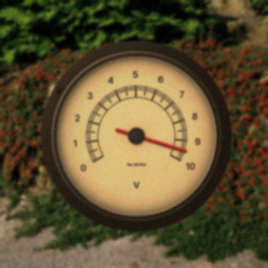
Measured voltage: 9.5 V
